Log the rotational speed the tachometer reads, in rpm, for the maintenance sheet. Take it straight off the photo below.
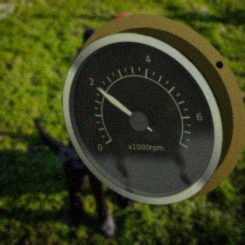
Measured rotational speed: 2000 rpm
